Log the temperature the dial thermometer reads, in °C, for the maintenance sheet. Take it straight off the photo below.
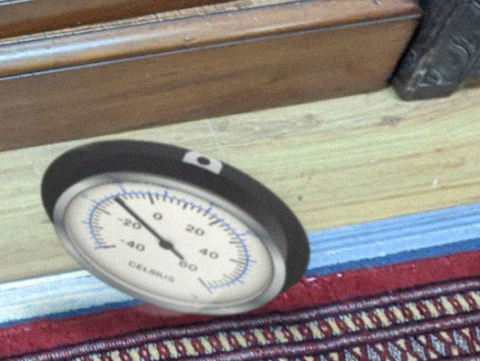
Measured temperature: -10 °C
